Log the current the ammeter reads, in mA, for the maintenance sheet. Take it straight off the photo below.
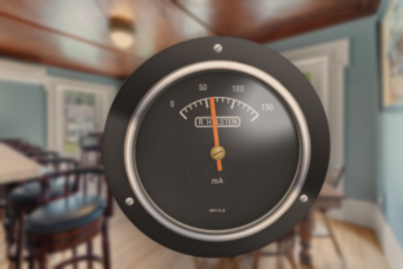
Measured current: 60 mA
